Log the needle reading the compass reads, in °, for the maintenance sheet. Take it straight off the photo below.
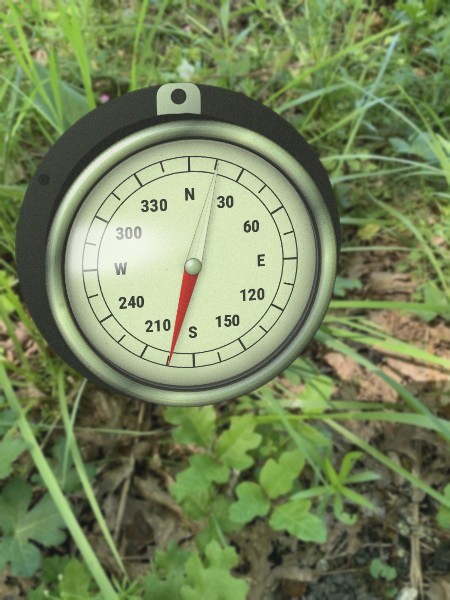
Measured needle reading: 195 °
